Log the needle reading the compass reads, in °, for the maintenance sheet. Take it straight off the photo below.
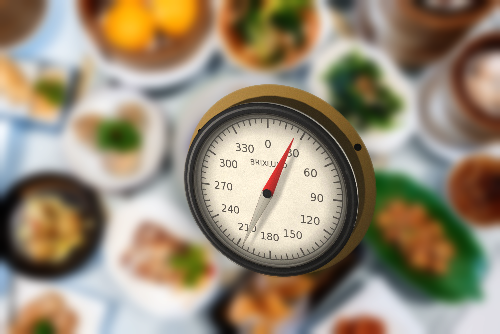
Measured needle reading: 25 °
